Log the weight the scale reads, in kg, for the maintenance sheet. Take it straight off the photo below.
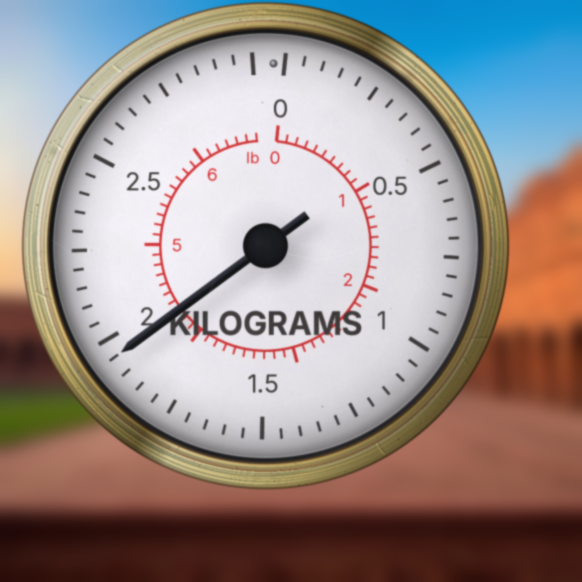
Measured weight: 1.95 kg
